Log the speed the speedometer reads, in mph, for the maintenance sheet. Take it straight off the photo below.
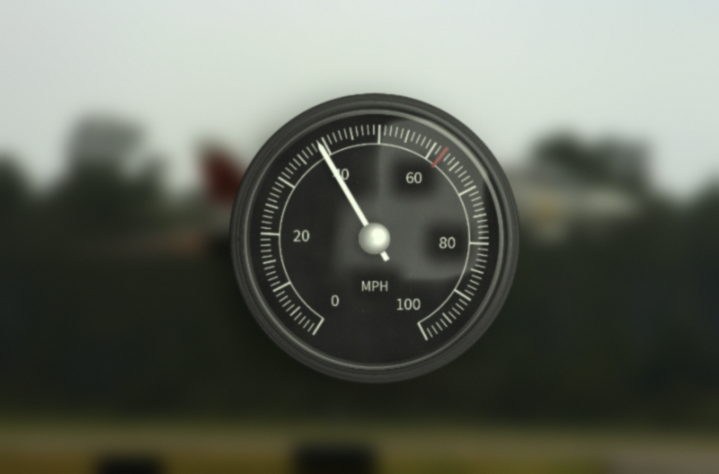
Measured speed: 39 mph
